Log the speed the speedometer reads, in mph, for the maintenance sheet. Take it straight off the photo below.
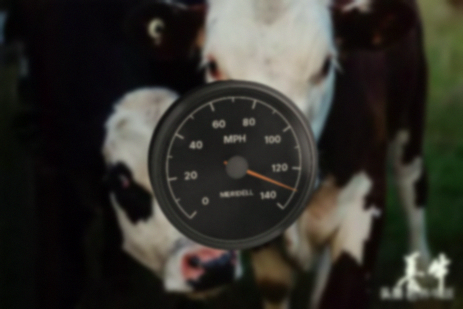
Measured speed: 130 mph
